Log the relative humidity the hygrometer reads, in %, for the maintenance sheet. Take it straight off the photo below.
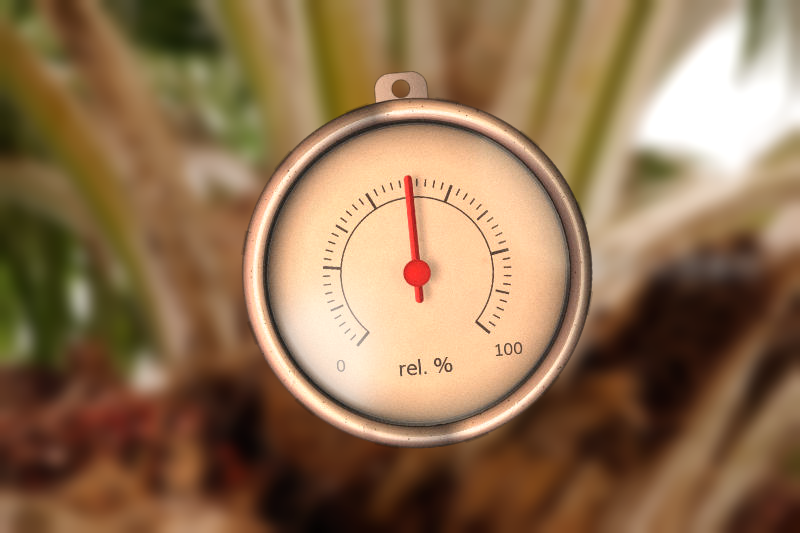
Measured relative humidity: 50 %
